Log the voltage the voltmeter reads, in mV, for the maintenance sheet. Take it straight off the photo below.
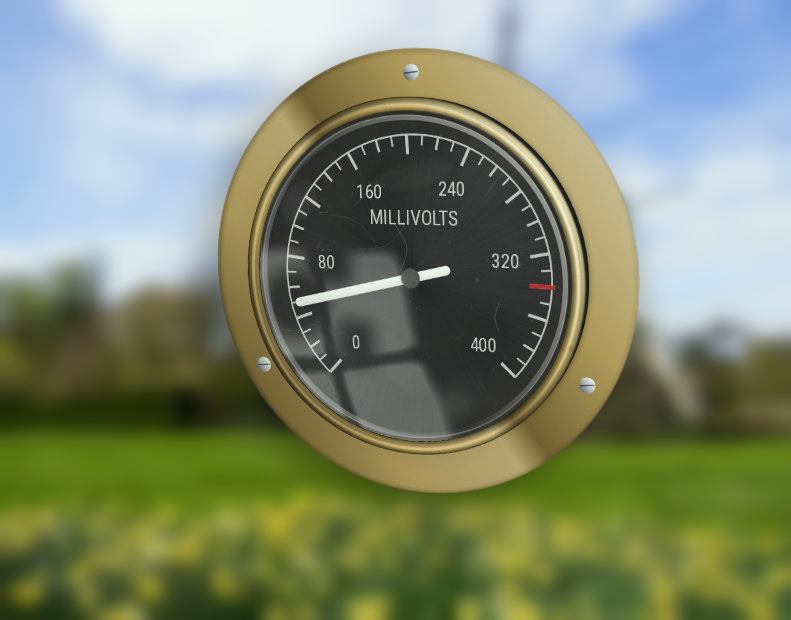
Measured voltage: 50 mV
